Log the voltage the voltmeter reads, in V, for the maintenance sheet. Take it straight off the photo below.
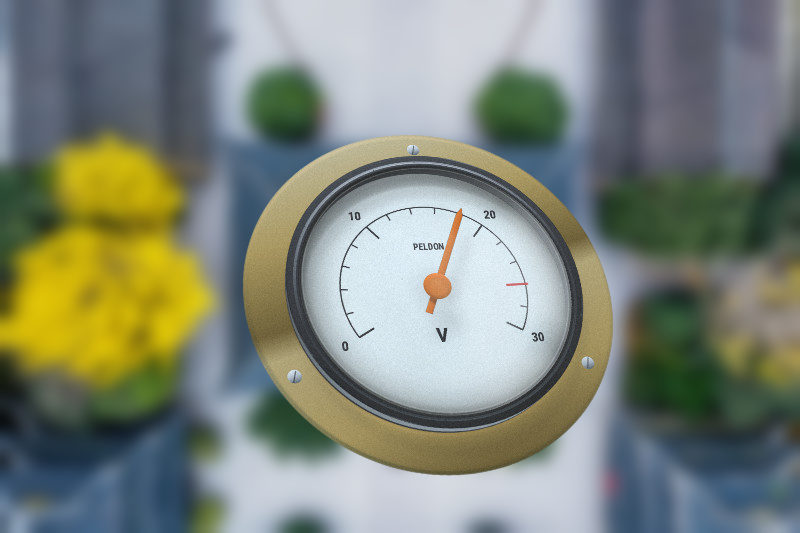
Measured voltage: 18 V
